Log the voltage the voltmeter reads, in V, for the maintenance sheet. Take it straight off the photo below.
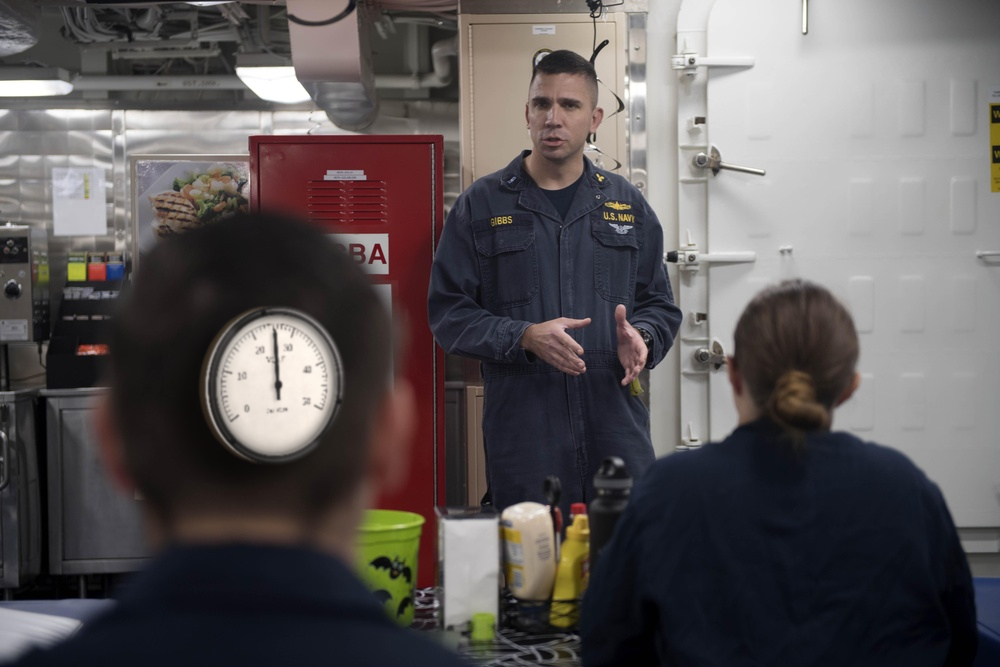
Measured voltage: 25 V
